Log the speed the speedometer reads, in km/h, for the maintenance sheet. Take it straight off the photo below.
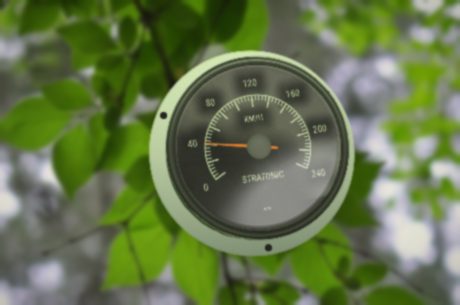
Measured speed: 40 km/h
